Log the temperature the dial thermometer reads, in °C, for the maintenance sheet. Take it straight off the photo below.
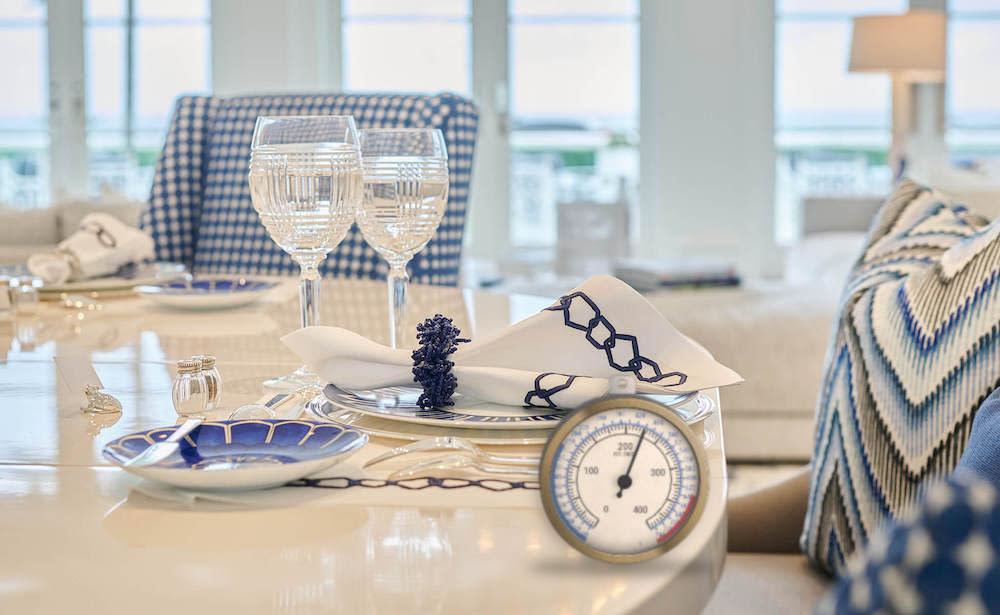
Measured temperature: 225 °C
